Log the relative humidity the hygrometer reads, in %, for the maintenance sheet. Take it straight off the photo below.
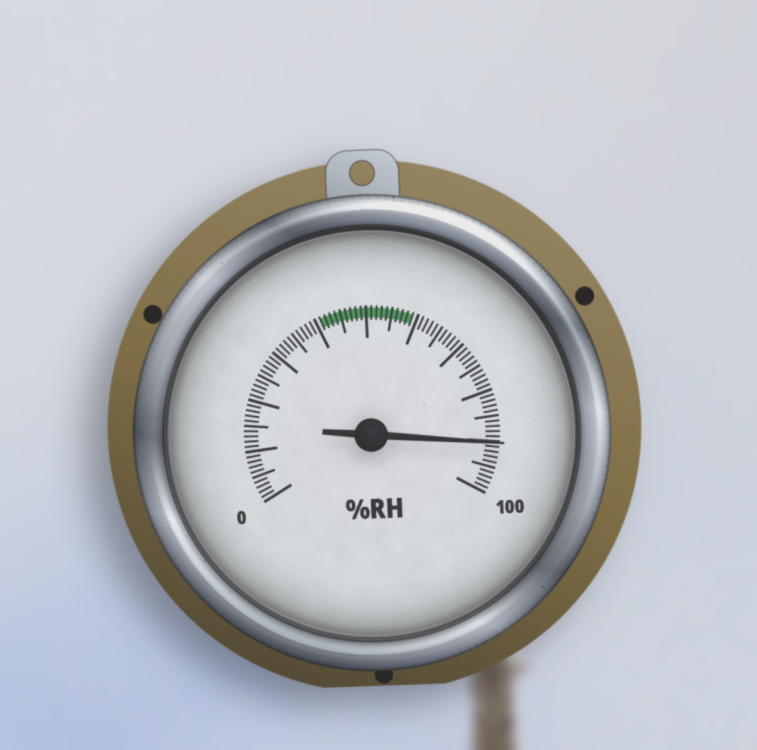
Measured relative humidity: 90 %
